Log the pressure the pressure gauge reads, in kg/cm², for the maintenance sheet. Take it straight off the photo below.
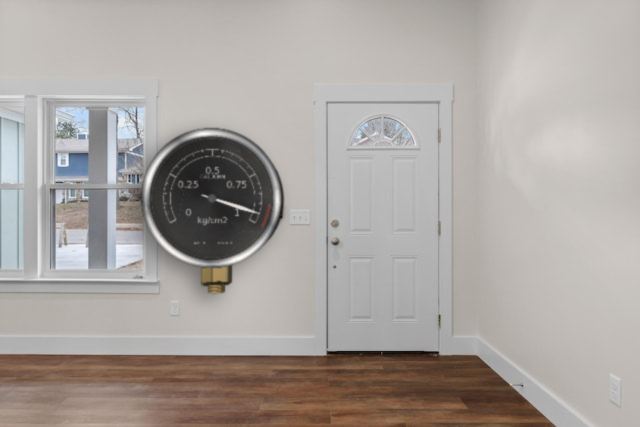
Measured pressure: 0.95 kg/cm²
